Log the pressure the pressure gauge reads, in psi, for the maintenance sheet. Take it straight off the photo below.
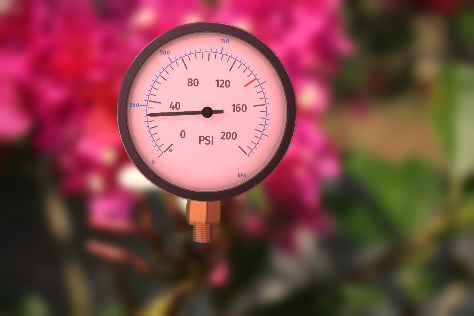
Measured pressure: 30 psi
